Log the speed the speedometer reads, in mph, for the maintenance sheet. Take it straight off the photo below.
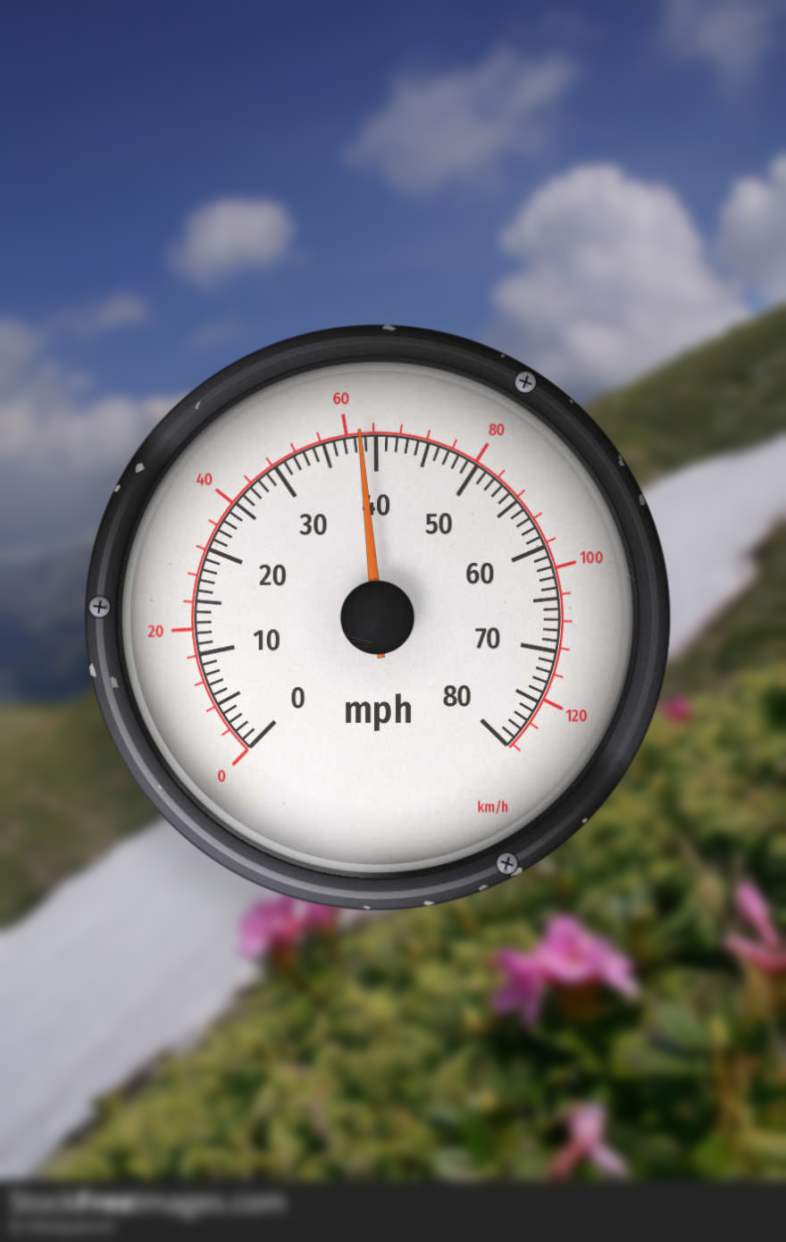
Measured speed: 38.5 mph
